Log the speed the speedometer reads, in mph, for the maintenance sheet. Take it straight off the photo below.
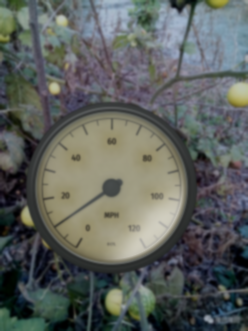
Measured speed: 10 mph
